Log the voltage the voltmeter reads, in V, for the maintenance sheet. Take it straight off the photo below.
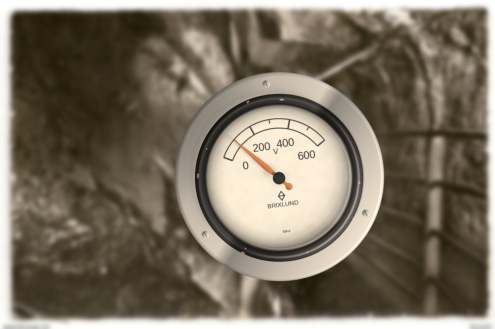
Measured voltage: 100 V
